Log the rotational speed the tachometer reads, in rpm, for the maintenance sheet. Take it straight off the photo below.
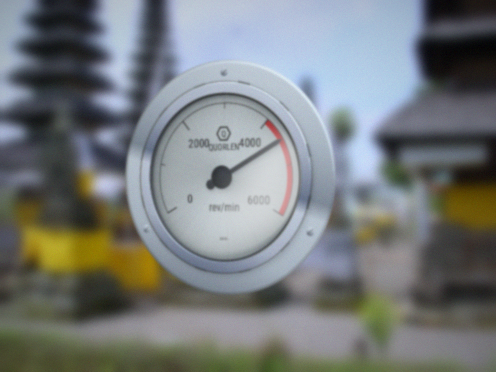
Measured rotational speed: 4500 rpm
